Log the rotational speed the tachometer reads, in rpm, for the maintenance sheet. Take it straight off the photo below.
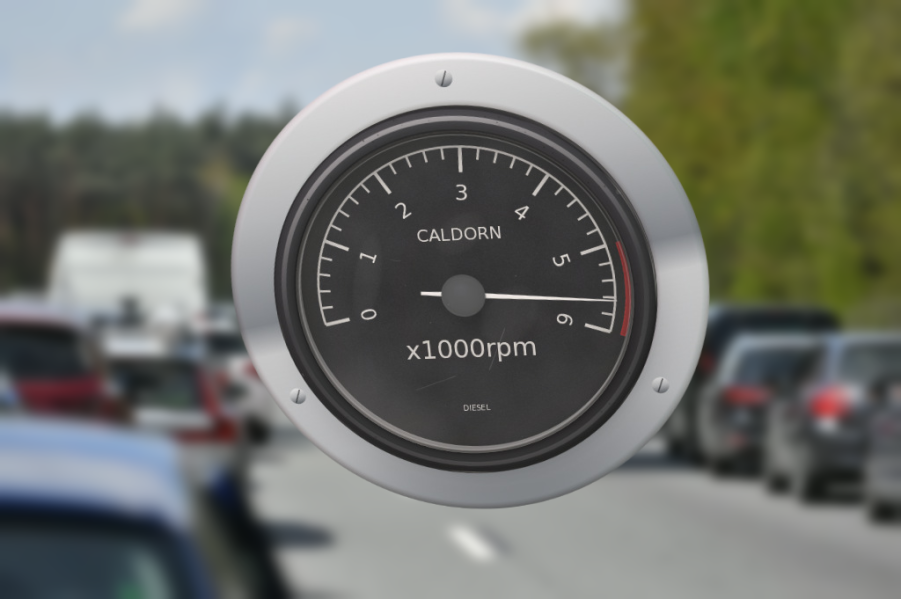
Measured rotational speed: 5600 rpm
